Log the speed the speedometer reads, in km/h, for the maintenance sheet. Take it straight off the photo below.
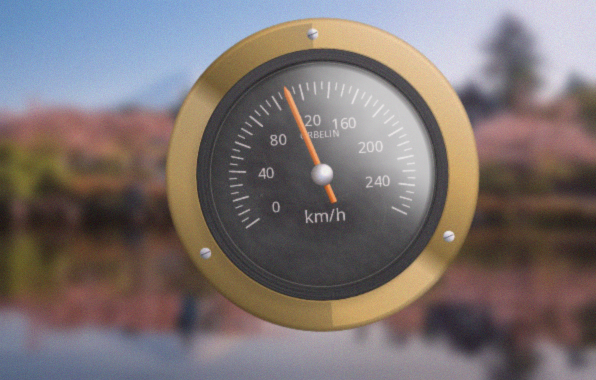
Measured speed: 110 km/h
